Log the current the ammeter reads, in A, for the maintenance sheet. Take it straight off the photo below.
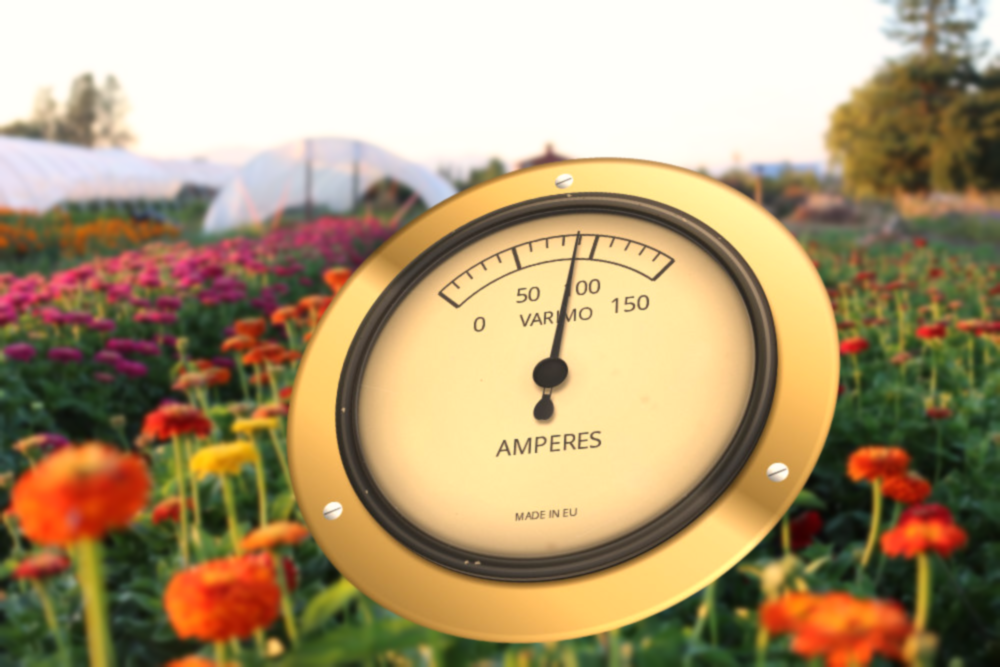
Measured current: 90 A
